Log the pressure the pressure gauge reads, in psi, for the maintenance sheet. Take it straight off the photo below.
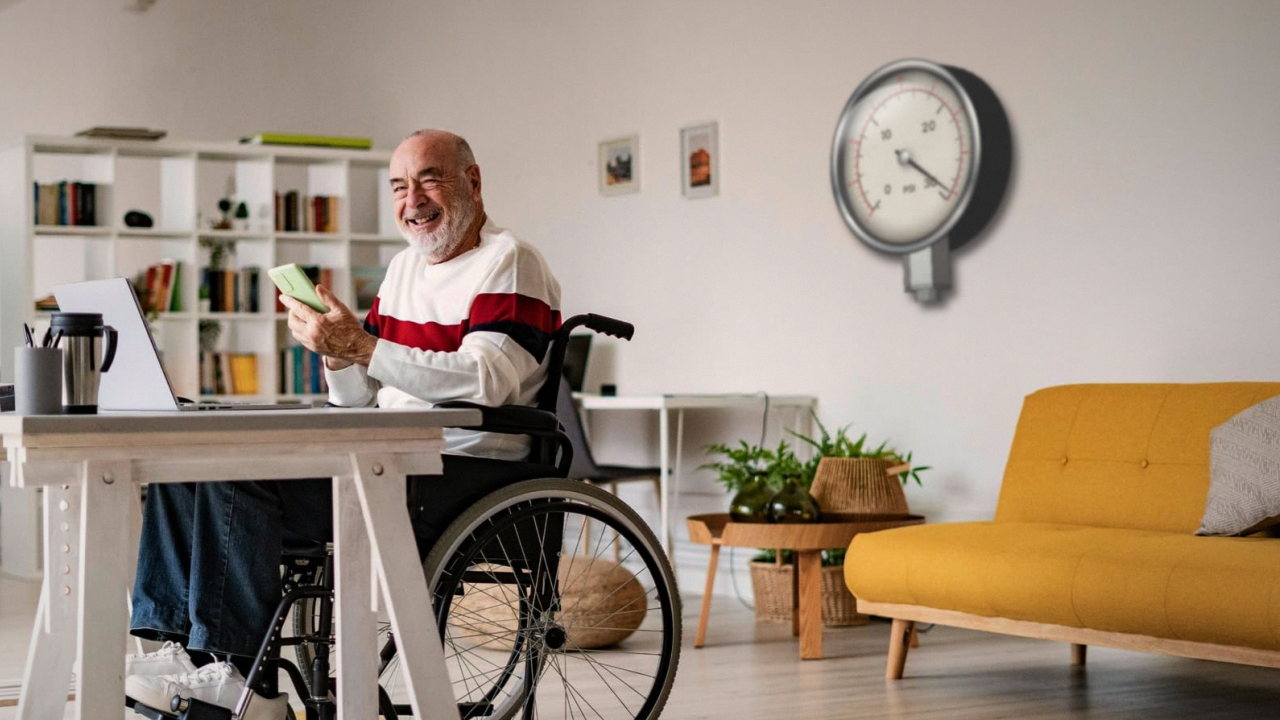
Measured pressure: 29 psi
